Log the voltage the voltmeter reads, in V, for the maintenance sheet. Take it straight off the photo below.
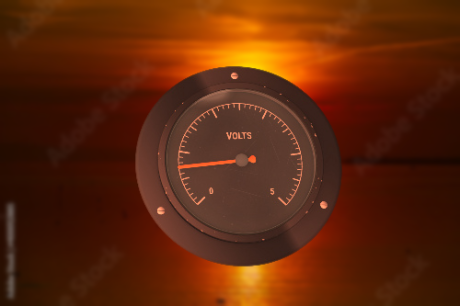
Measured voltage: 0.7 V
